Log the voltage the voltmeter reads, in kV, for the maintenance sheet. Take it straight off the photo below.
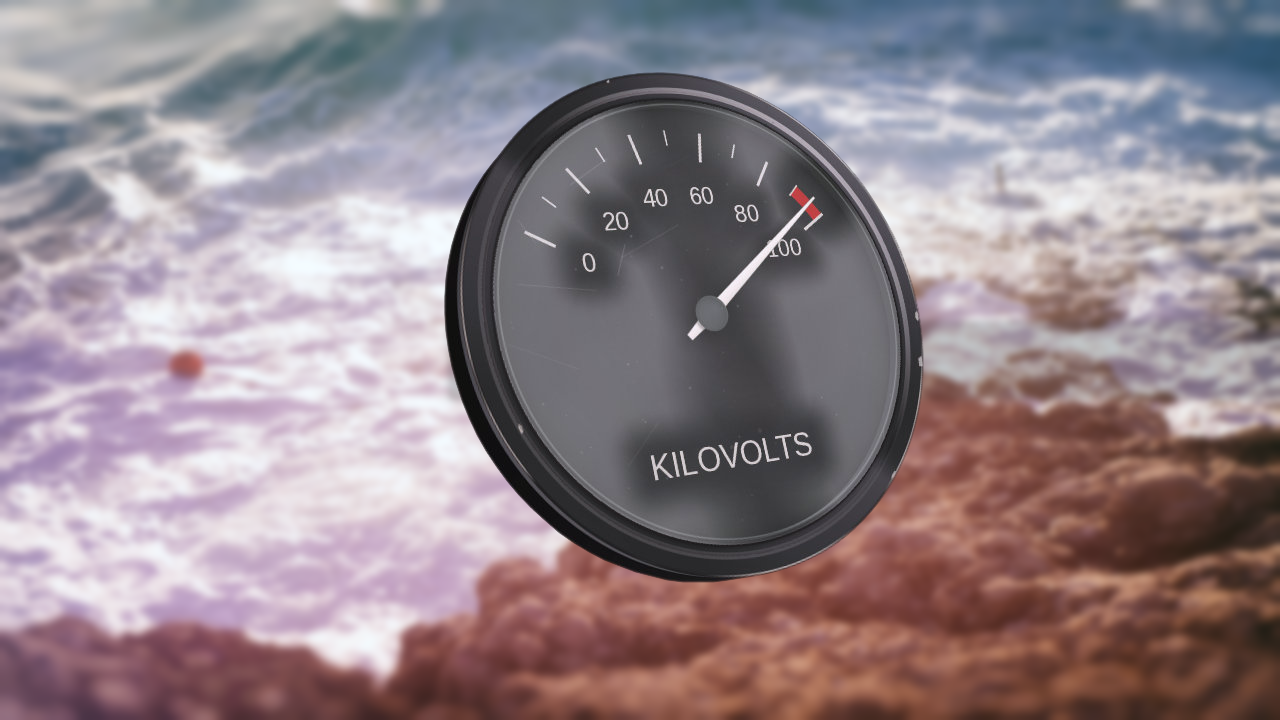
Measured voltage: 95 kV
